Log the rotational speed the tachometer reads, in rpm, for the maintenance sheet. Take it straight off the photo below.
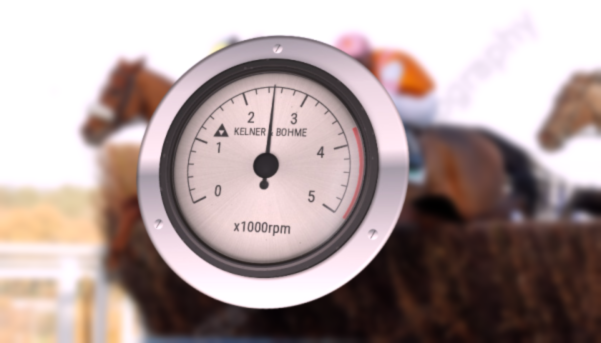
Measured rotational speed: 2500 rpm
